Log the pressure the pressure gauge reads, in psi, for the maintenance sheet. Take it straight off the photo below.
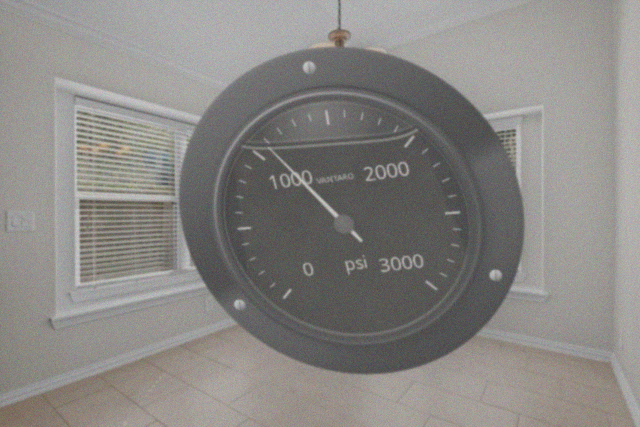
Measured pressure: 1100 psi
